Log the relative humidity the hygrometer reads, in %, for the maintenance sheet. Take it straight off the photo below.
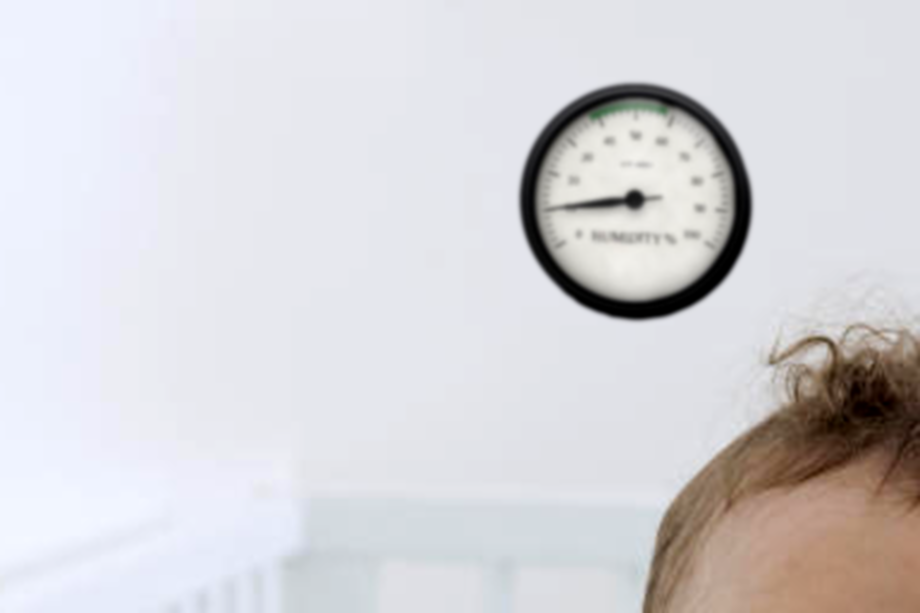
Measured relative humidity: 10 %
